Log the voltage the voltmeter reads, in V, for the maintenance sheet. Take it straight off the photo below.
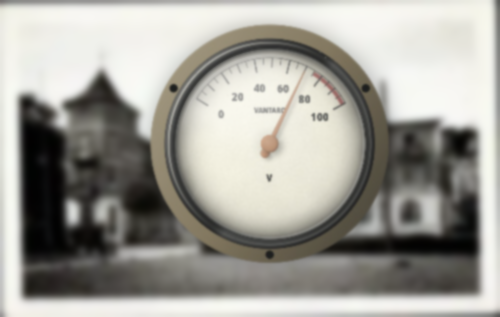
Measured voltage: 70 V
